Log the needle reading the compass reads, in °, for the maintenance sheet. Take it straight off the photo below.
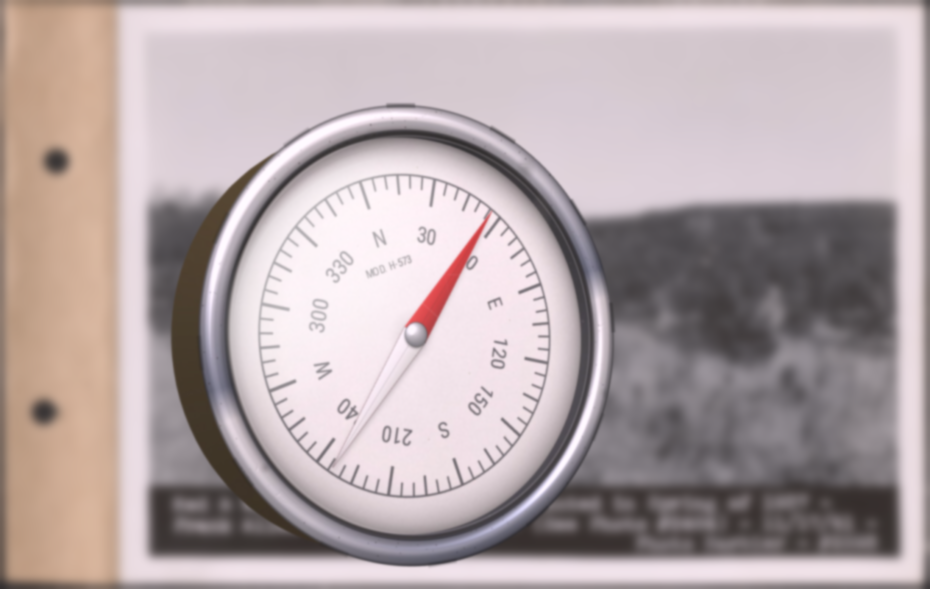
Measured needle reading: 55 °
